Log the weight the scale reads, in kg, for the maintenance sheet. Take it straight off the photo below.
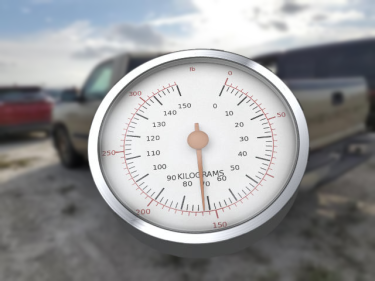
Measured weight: 72 kg
